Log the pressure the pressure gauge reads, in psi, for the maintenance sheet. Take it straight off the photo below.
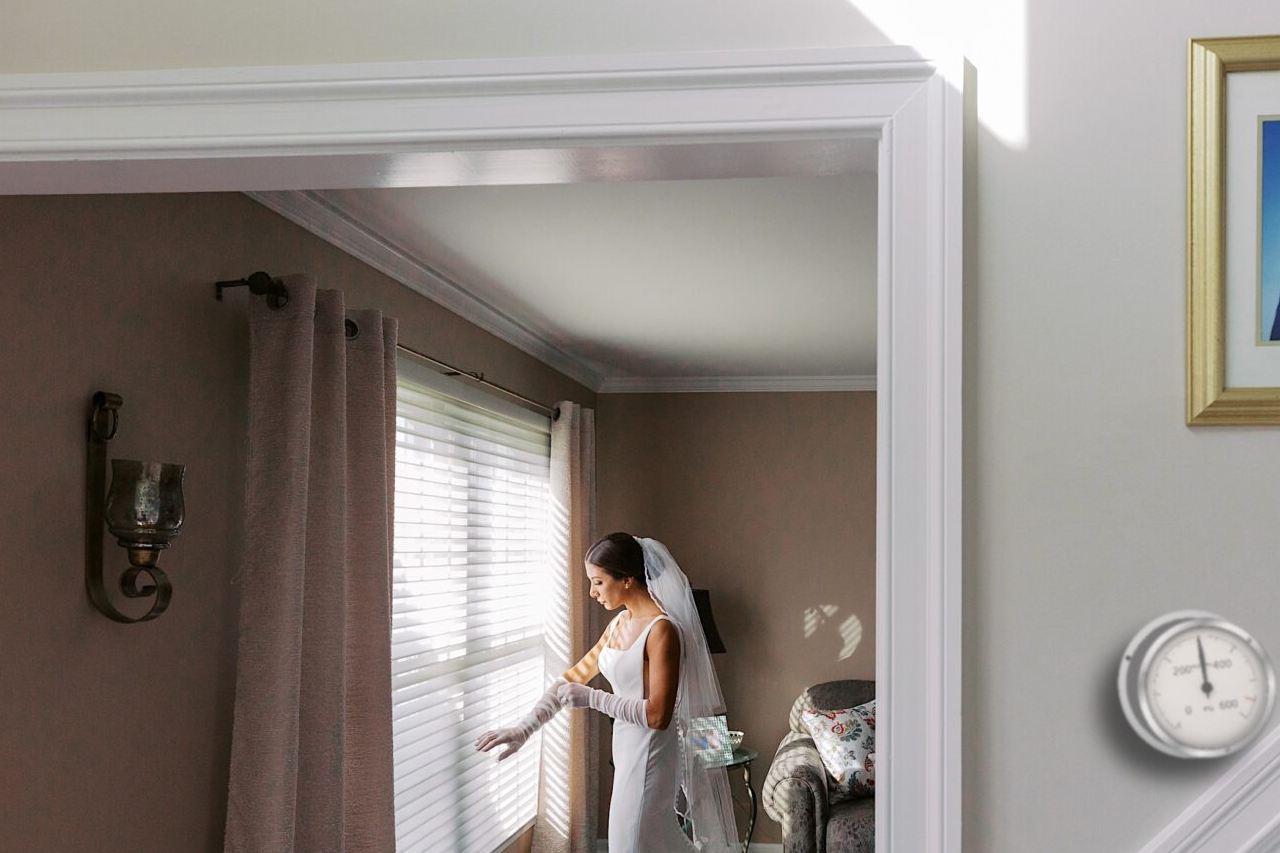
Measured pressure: 300 psi
